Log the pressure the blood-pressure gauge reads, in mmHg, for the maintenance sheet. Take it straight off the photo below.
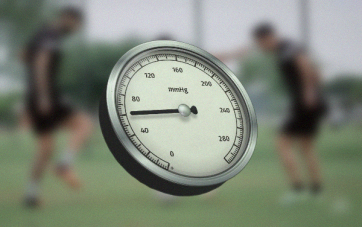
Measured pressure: 60 mmHg
